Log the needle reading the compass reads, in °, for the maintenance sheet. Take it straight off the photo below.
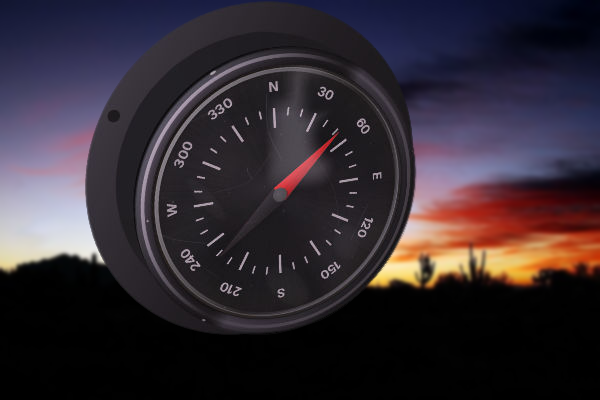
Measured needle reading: 50 °
